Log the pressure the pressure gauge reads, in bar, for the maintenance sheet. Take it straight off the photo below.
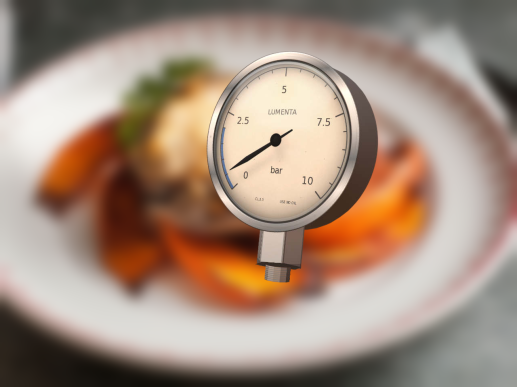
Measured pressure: 0.5 bar
